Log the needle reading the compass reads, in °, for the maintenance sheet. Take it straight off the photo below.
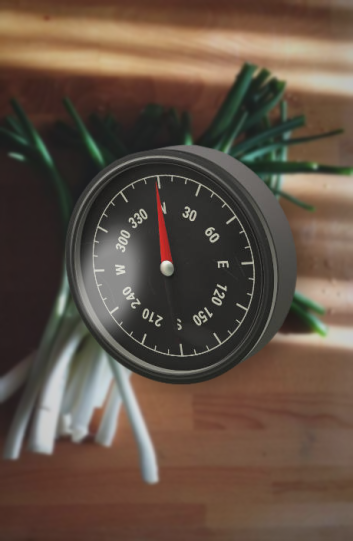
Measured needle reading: 0 °
